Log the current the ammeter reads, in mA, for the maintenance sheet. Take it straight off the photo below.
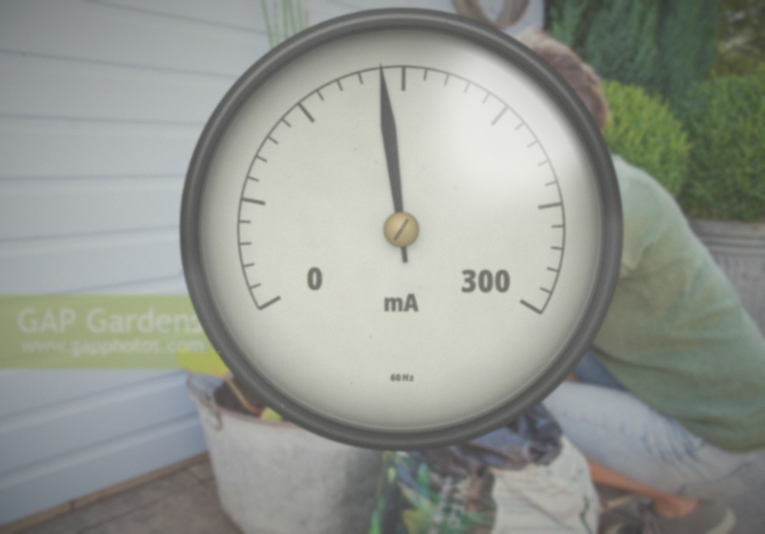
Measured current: 140 mA
